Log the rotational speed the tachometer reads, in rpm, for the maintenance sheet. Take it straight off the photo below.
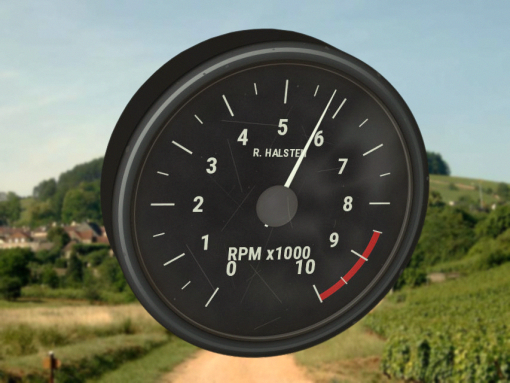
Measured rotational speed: 5750 rpm
